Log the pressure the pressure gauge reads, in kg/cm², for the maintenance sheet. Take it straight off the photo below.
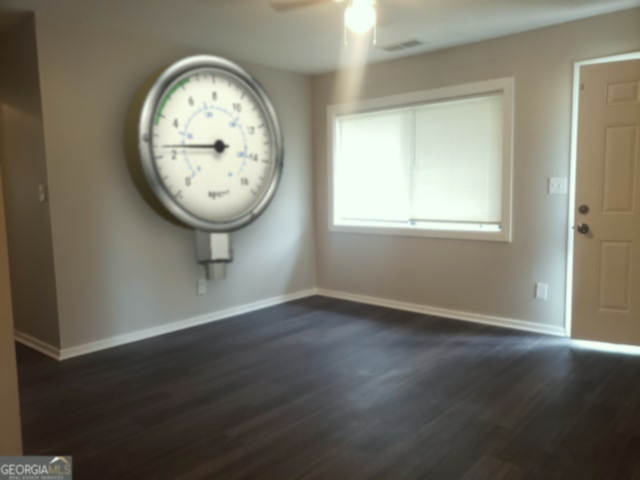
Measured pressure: 2.5 kg/cm²
